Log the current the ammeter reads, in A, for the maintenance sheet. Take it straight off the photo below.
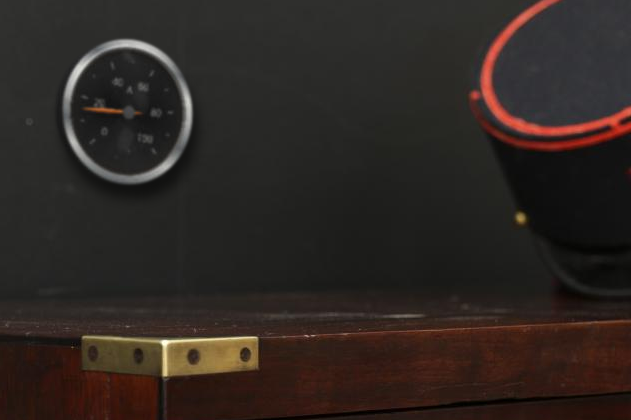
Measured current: 15 A
